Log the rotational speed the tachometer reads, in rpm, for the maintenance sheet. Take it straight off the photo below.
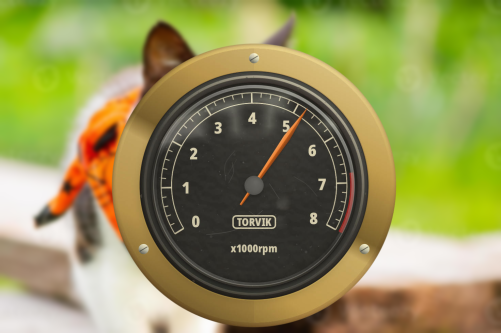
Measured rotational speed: 5200 rpm
